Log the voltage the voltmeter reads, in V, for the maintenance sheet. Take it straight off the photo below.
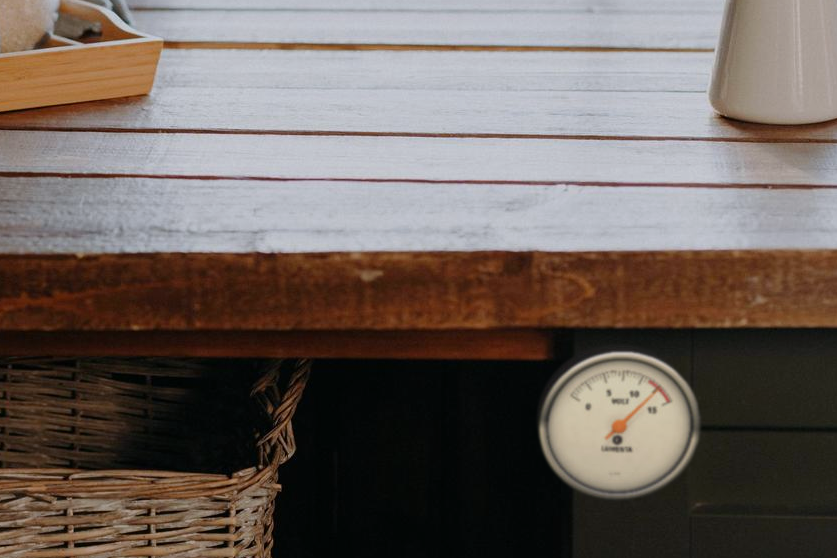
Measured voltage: 12.5 V
